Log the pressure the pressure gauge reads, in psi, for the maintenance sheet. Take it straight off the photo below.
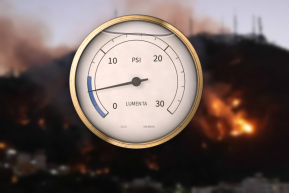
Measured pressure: 4 psi
